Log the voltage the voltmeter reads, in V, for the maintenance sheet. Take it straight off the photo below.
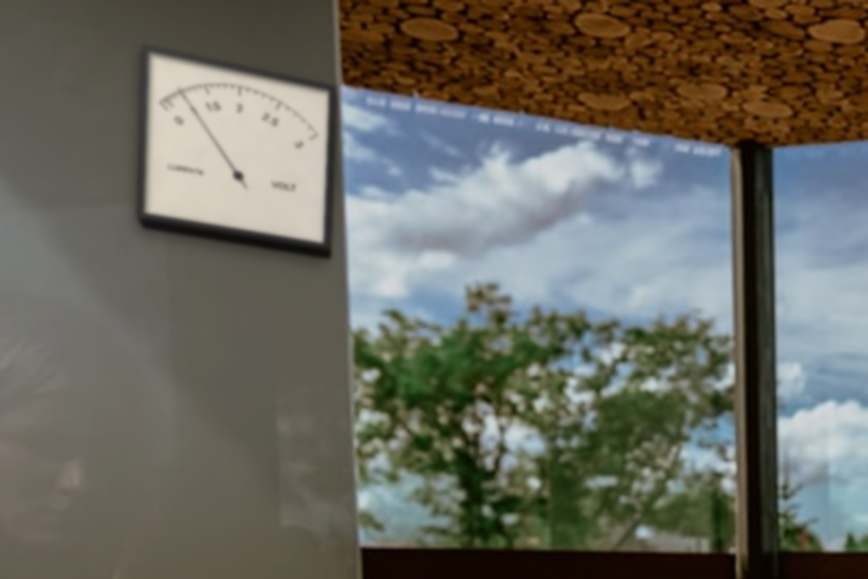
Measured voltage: 1 V
